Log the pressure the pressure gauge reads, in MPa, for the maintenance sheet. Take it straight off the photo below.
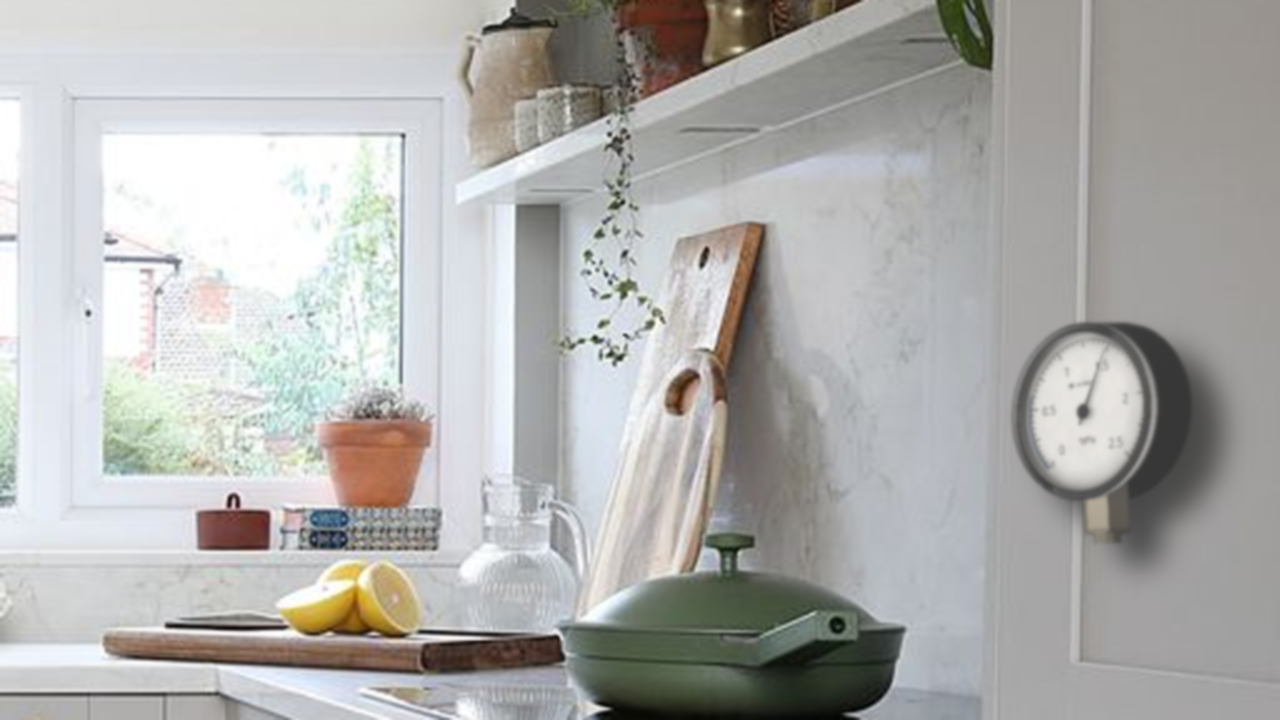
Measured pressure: 1.5 MPa
